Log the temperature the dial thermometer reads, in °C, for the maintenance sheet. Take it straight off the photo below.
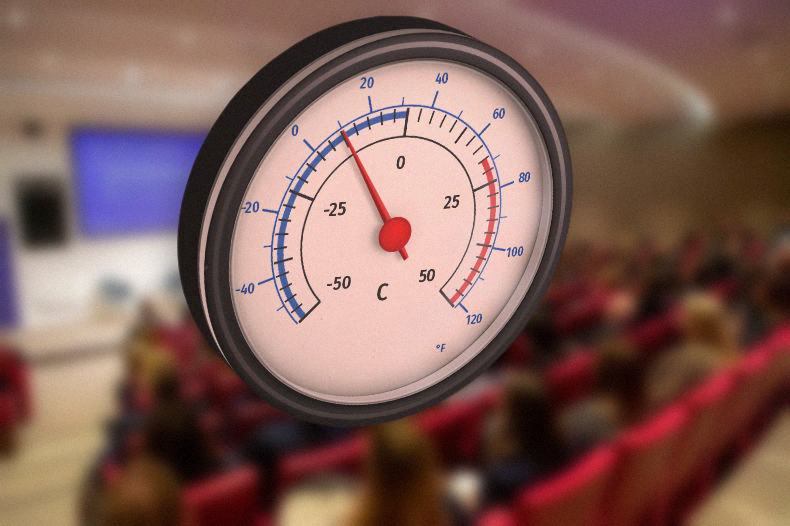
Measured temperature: -12.5 °C
